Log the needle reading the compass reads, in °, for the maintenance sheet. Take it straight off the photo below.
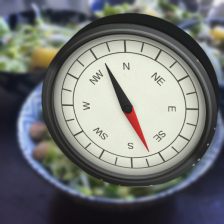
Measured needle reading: 157.5 °
